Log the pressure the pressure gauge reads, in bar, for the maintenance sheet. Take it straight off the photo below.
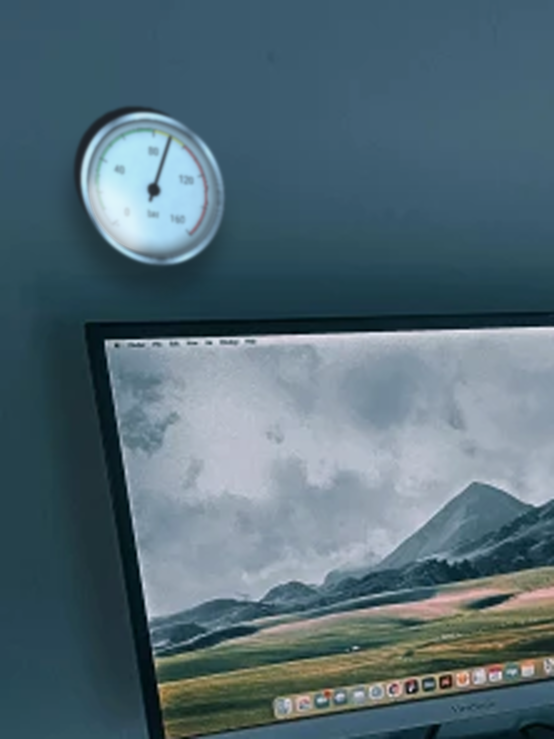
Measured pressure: 90 bar
